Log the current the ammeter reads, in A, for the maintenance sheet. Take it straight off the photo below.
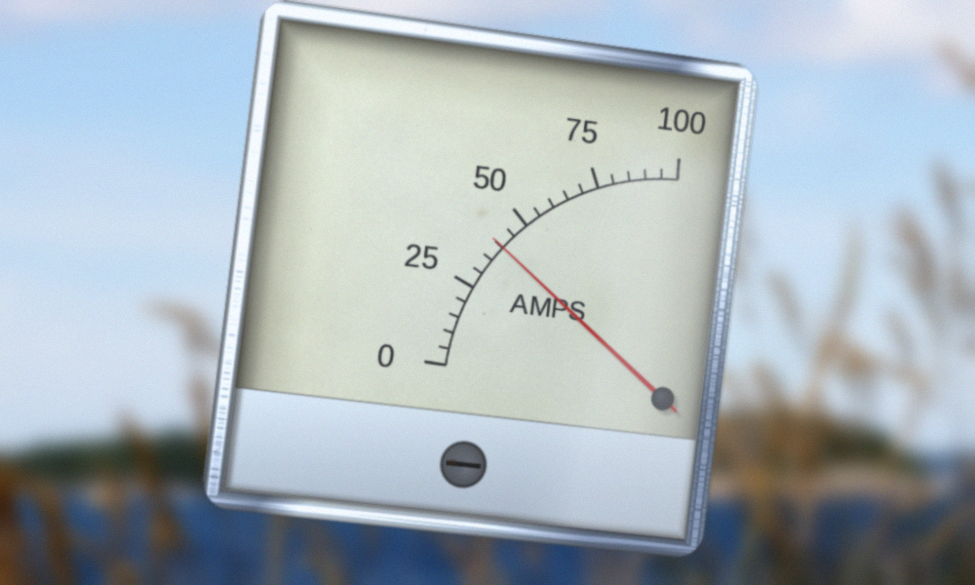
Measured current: 40 A
